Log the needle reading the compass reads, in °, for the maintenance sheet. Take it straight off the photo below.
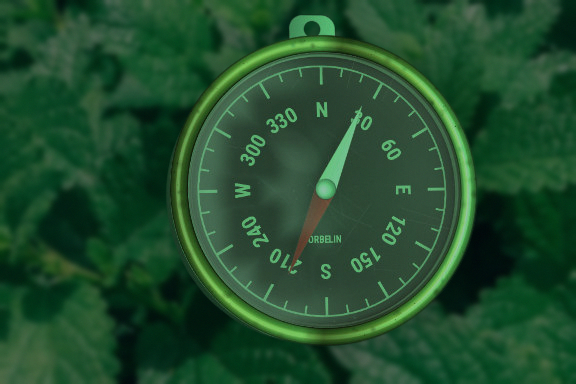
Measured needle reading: 205 °
